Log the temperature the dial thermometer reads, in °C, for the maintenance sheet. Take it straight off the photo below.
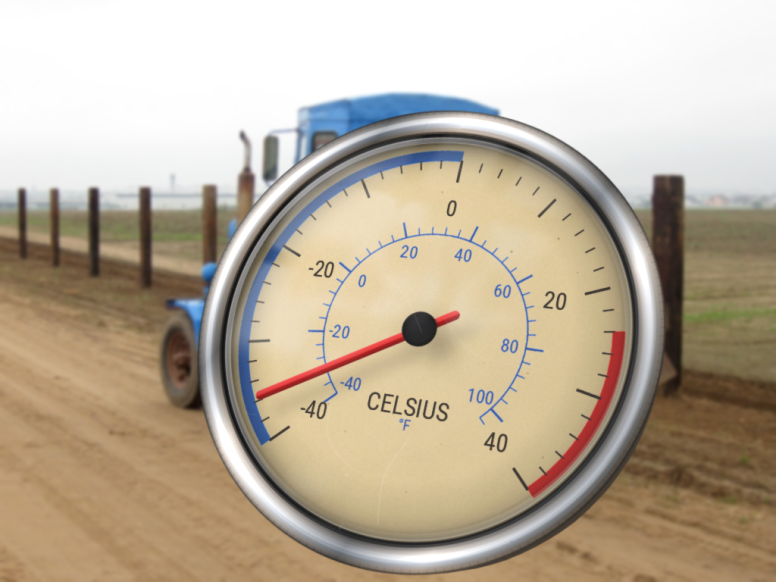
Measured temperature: -36 °C
